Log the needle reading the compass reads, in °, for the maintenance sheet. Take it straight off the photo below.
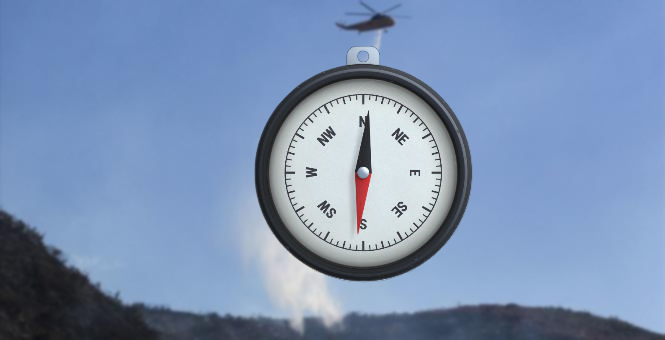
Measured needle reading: 185 °
